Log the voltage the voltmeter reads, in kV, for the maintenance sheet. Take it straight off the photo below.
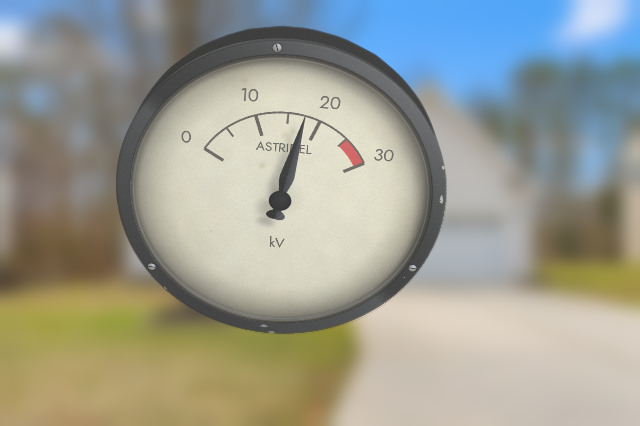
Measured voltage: 17.5 kV
